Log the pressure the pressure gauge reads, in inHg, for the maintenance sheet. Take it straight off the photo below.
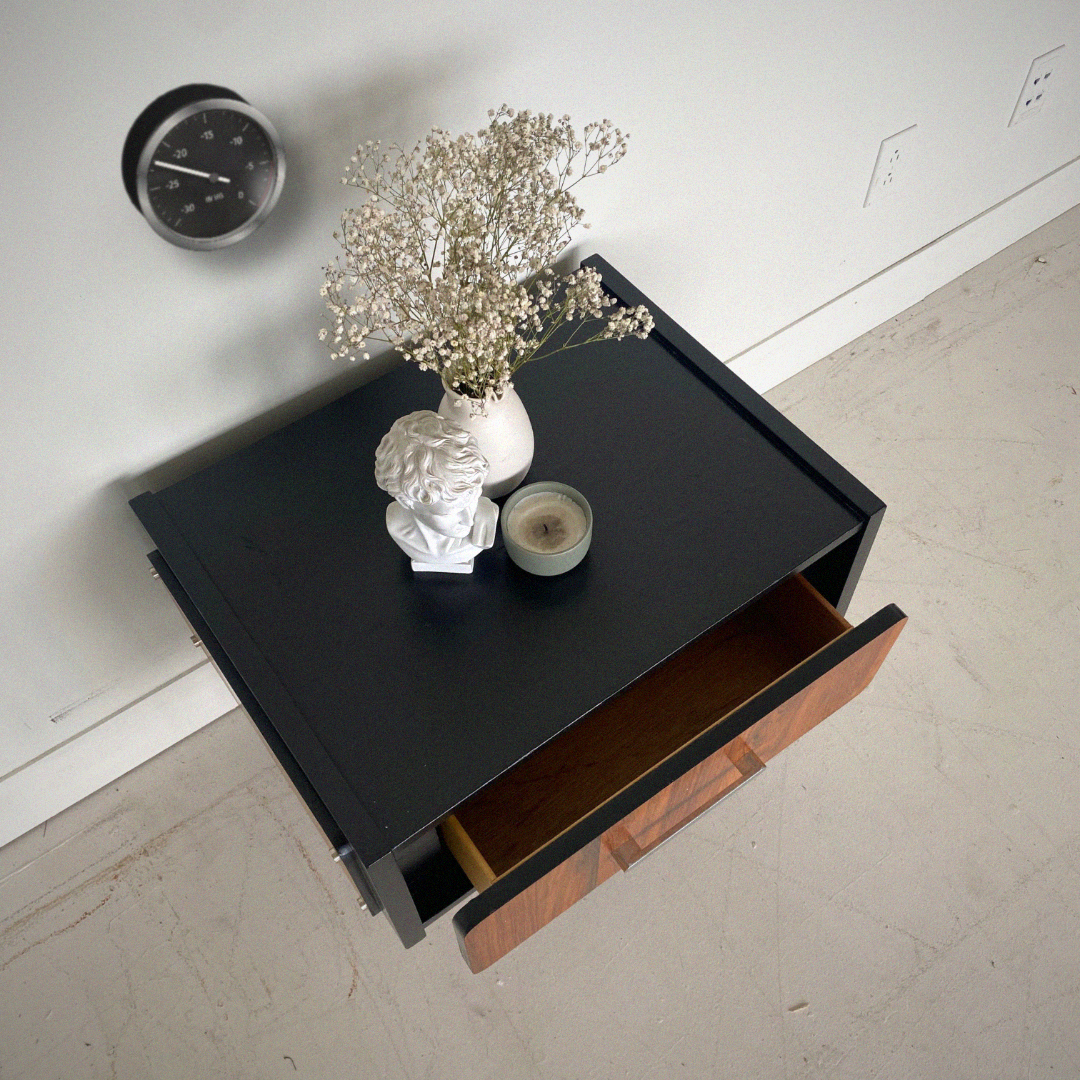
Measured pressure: -22 inHg
